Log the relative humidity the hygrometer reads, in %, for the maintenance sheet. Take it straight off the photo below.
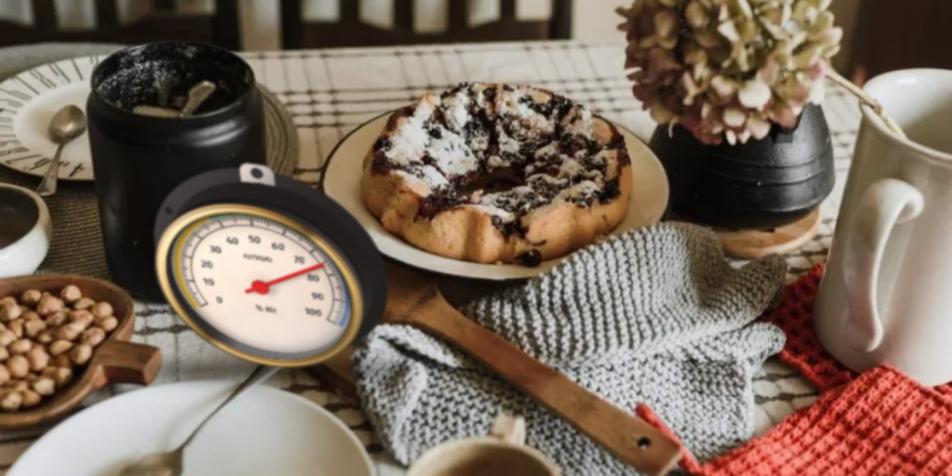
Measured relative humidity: 75 %
